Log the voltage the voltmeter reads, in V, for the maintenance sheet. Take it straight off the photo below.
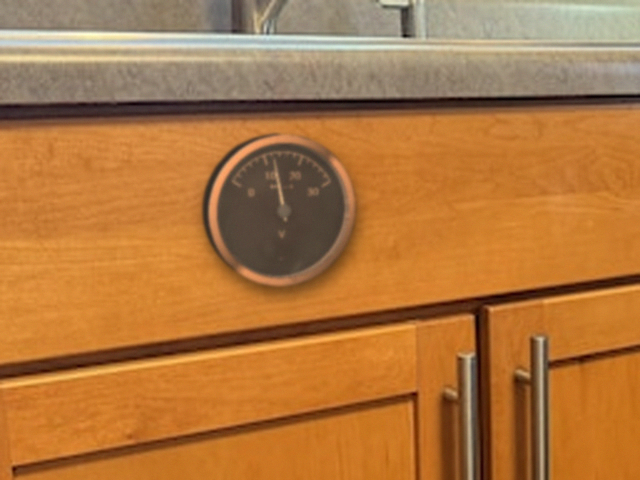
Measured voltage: 12 V
